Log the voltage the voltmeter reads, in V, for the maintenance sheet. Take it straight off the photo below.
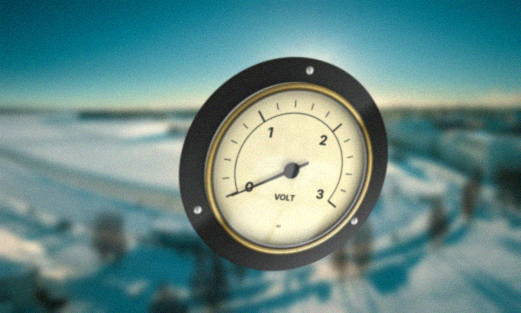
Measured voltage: 0 V
